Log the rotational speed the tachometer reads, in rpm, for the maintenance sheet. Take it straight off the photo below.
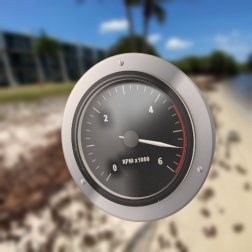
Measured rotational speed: 5400 rpm
